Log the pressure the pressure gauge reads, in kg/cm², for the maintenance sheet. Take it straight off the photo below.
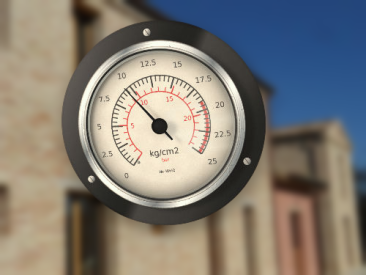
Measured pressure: 9.5 kg/cm²
